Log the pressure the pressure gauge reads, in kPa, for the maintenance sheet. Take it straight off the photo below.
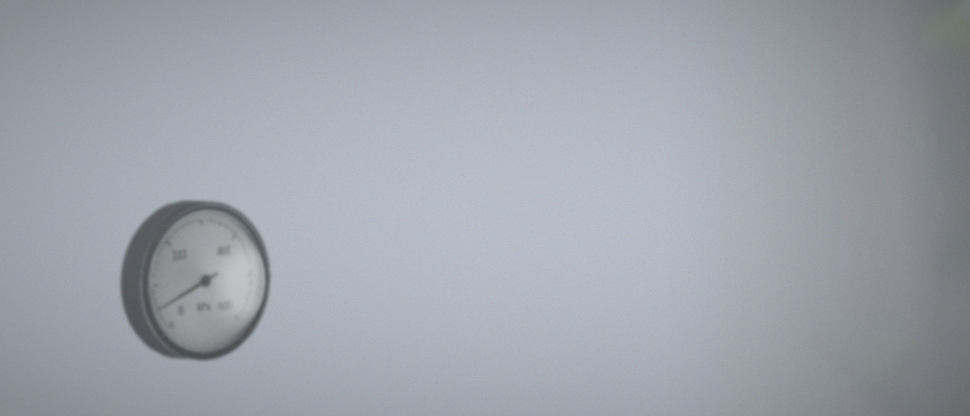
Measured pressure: 50 kPa
